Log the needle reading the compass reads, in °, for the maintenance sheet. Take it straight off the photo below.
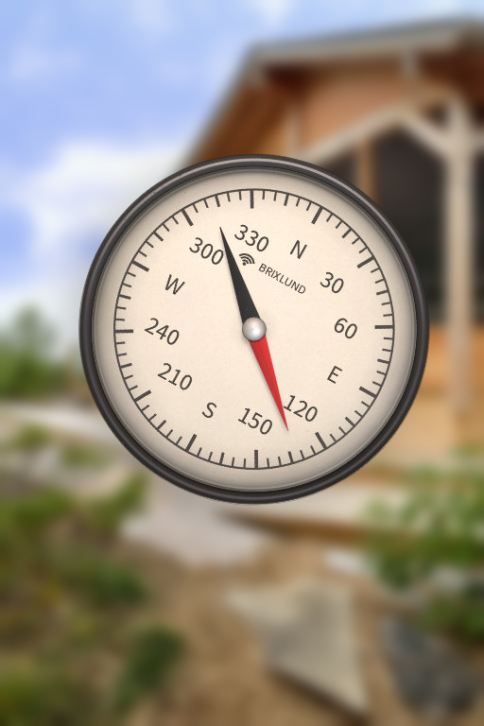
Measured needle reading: 132.5 °
